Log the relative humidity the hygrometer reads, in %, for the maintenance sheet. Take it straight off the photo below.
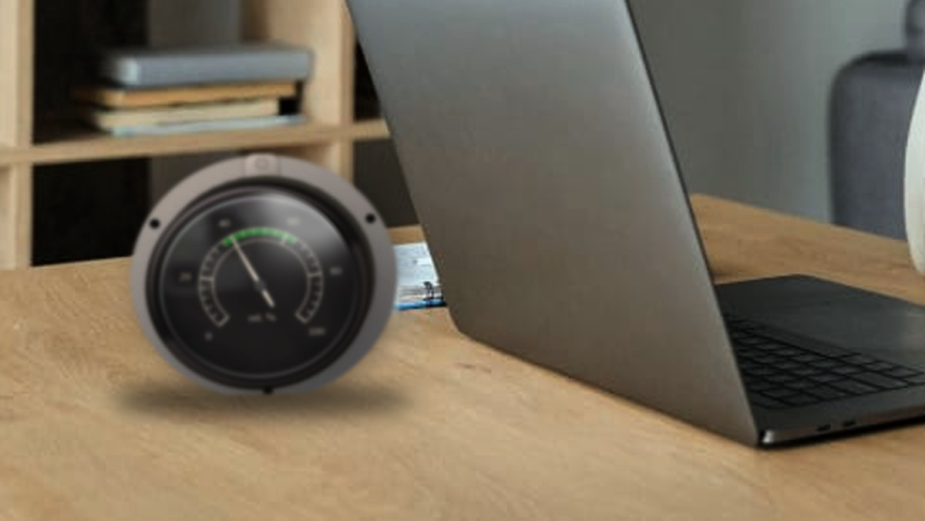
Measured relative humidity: 40 %
